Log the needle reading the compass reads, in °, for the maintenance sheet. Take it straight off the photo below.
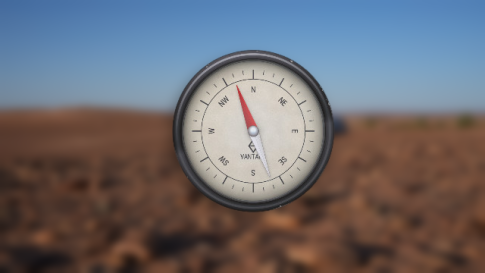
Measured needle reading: 340 °
